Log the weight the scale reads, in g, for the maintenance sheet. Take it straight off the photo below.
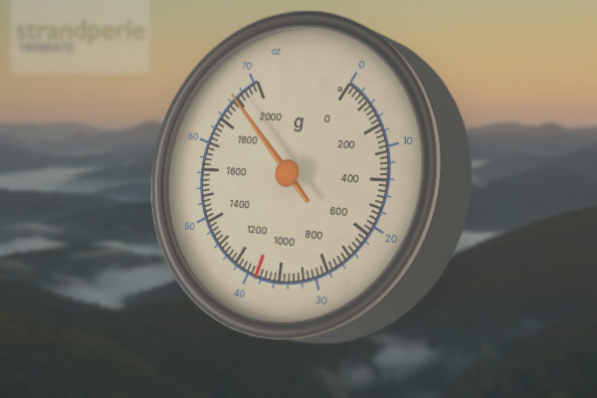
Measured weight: 1900 g
